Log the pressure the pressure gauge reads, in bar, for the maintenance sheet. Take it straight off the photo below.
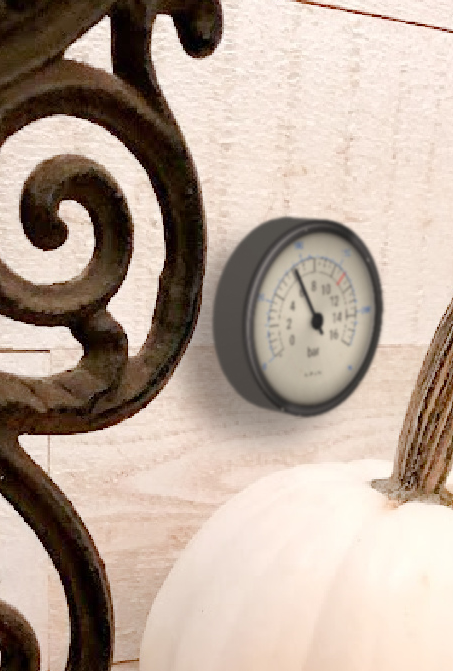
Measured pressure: 6 bar
